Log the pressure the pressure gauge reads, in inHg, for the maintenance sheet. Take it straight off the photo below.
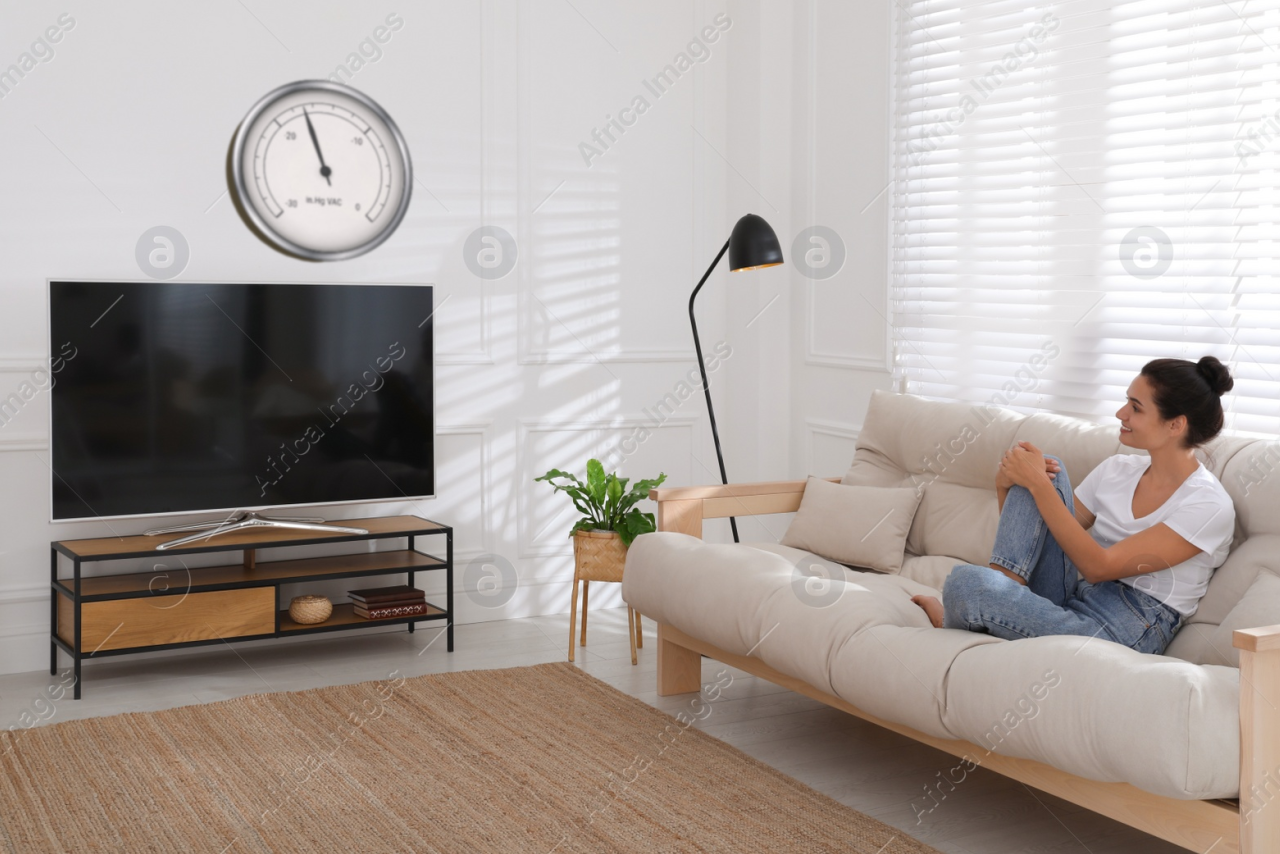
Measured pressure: -17 inHg
